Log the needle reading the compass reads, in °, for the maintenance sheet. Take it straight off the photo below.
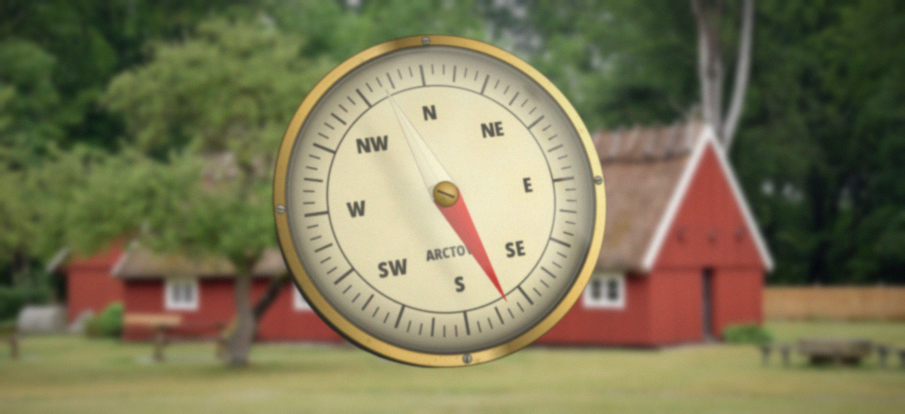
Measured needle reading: 160 °
